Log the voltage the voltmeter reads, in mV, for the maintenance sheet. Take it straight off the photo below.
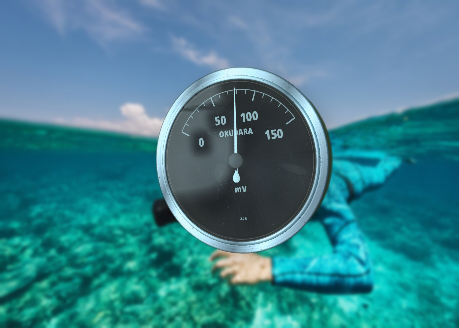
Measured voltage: 80 mV
